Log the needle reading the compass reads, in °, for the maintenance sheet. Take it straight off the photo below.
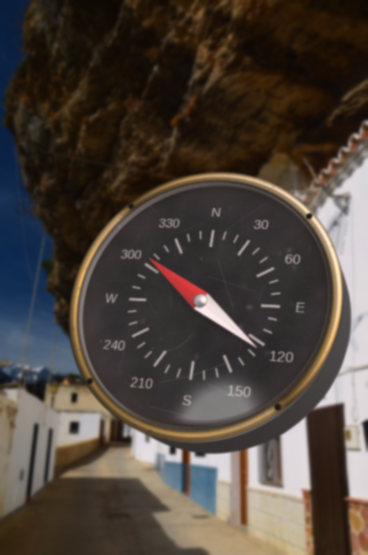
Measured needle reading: 305 °
